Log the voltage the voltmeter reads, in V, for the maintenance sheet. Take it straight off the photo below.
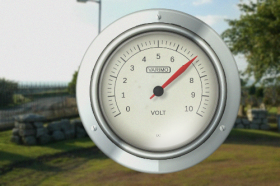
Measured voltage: 7 V
